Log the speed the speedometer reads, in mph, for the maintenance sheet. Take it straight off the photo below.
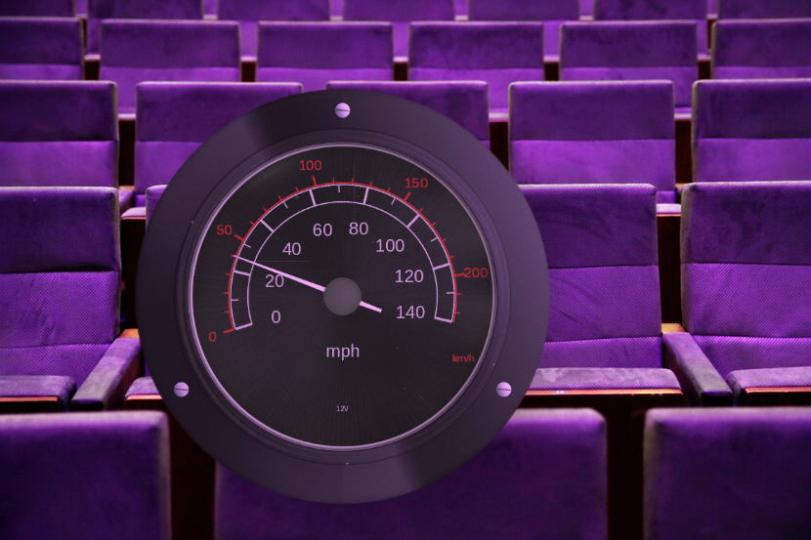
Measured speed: 25 mph
